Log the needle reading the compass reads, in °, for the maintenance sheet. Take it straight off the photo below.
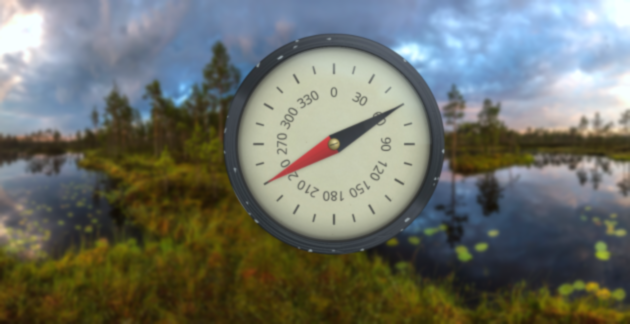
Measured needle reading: 240 °
